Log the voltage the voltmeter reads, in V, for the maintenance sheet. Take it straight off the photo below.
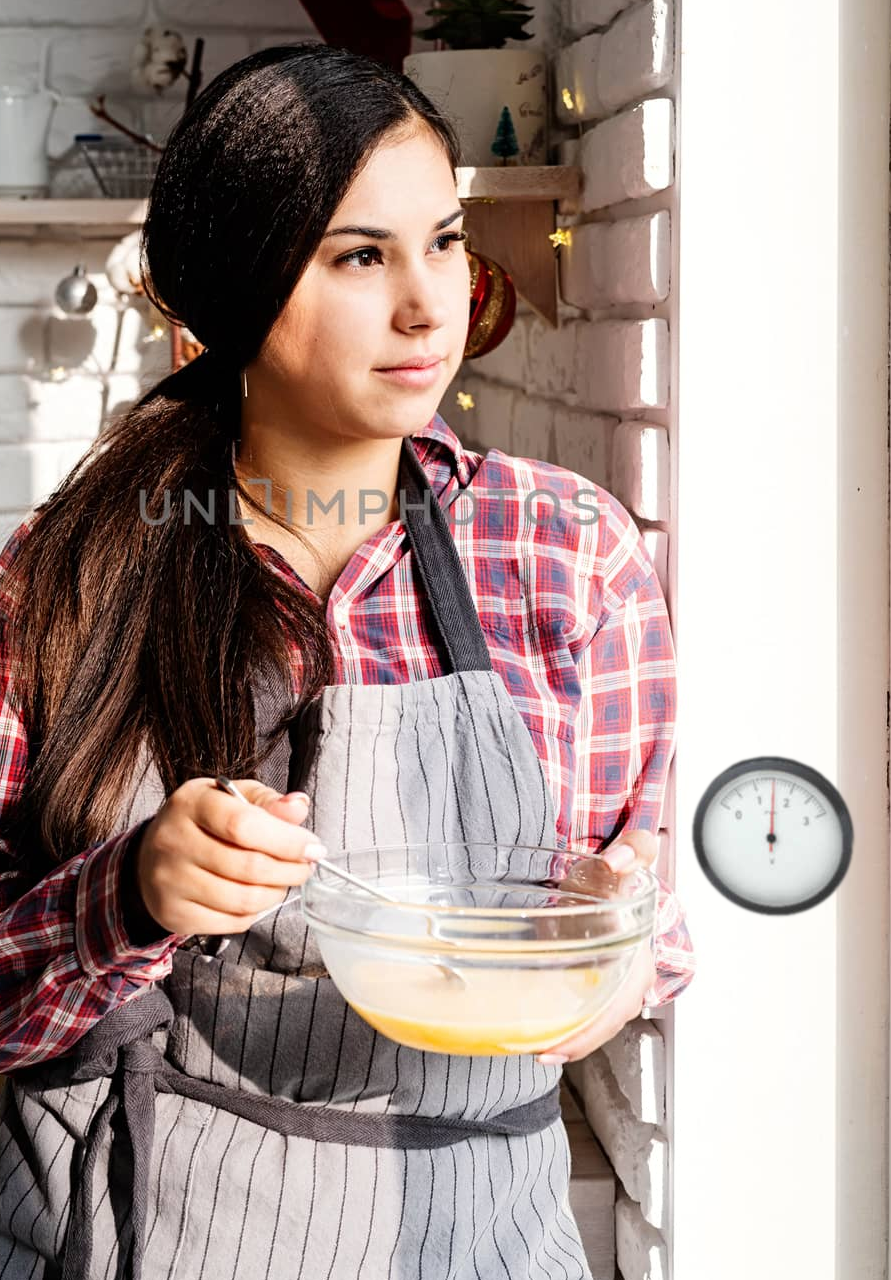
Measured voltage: 1.5 V
